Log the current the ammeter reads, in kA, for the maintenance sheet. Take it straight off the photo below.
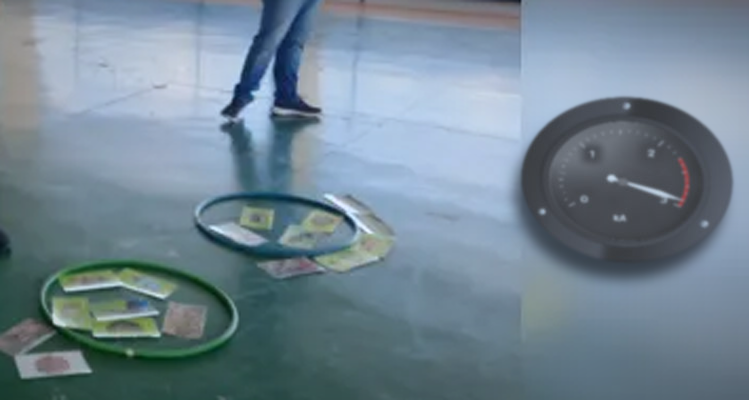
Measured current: 2.9 kA
